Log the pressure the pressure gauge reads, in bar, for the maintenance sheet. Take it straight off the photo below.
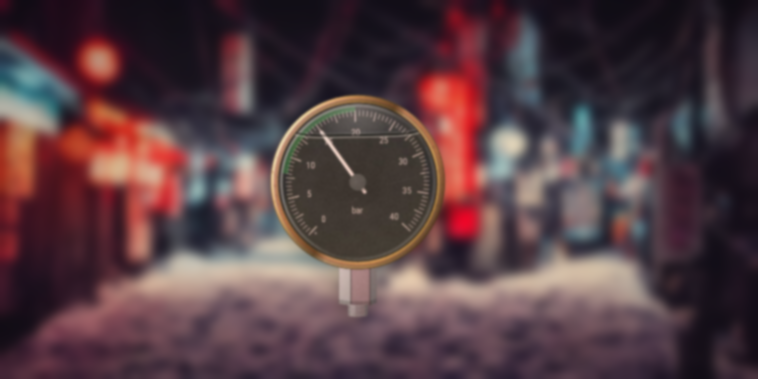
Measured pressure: 15 bar
